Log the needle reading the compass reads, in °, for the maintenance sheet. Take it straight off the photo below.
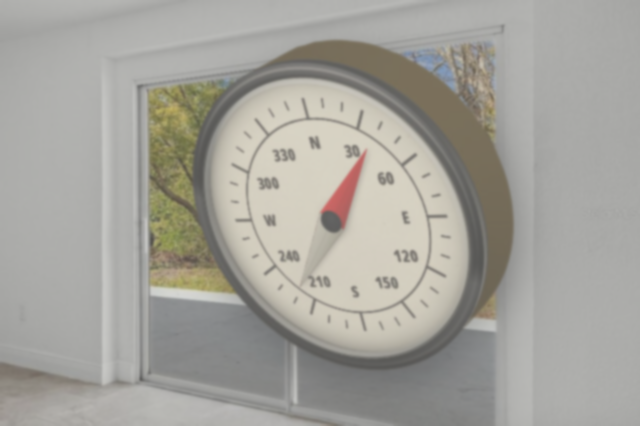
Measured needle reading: 40 °
